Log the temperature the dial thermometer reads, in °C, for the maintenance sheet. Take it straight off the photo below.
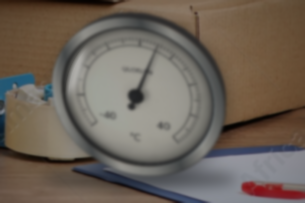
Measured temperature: 5 °C
